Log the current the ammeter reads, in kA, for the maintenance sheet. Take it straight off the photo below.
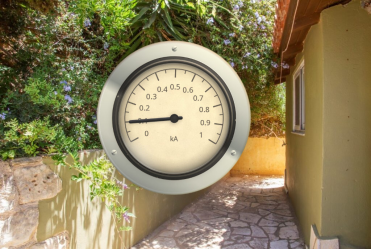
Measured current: 0.1 kA
